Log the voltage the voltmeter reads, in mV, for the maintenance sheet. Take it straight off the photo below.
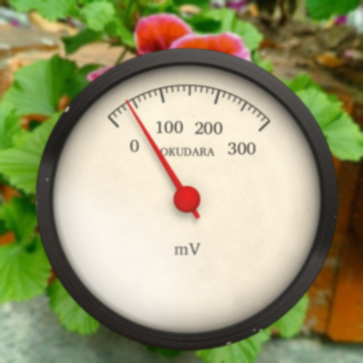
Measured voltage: 40 mV
